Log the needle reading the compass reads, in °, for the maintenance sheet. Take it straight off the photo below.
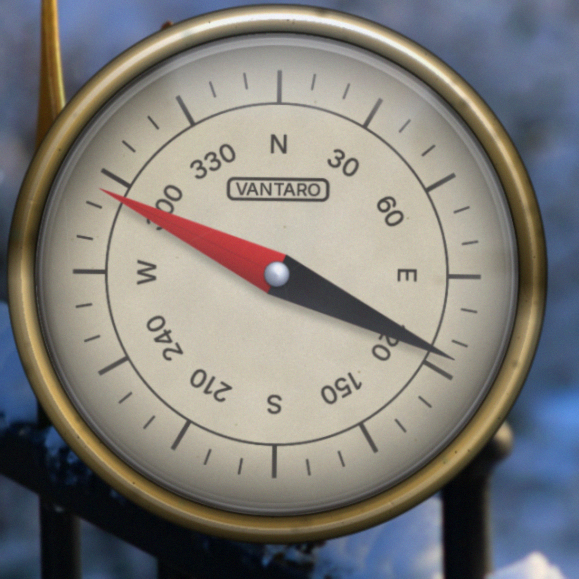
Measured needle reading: 295 °
